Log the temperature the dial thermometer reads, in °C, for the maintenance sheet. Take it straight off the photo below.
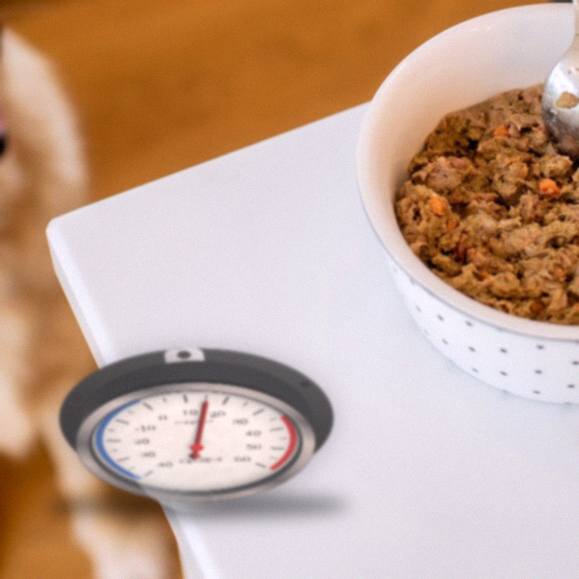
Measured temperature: 15 °C
